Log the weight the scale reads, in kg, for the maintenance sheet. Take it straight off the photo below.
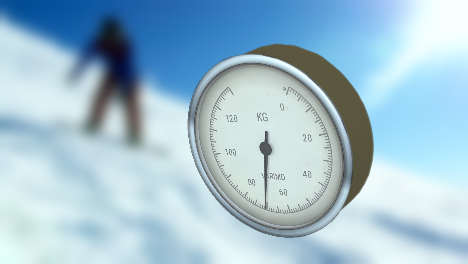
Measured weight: 70 kg
